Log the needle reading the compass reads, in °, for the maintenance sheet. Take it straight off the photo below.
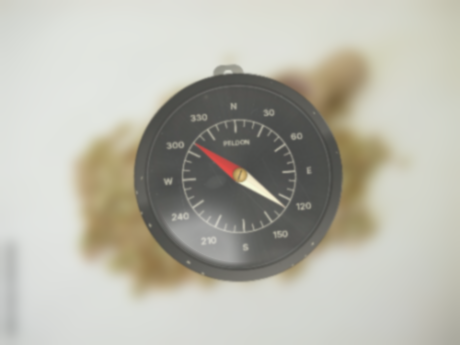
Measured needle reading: 310 °
